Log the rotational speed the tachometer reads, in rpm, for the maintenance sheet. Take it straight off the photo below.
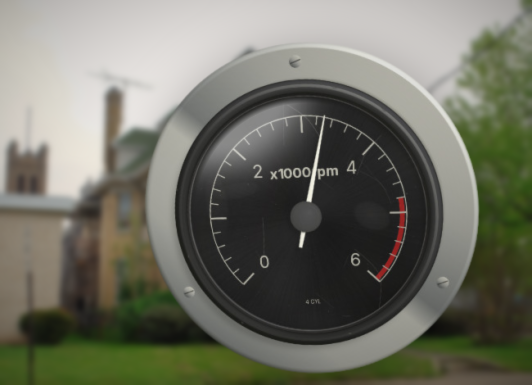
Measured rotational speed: 3300 rpm
